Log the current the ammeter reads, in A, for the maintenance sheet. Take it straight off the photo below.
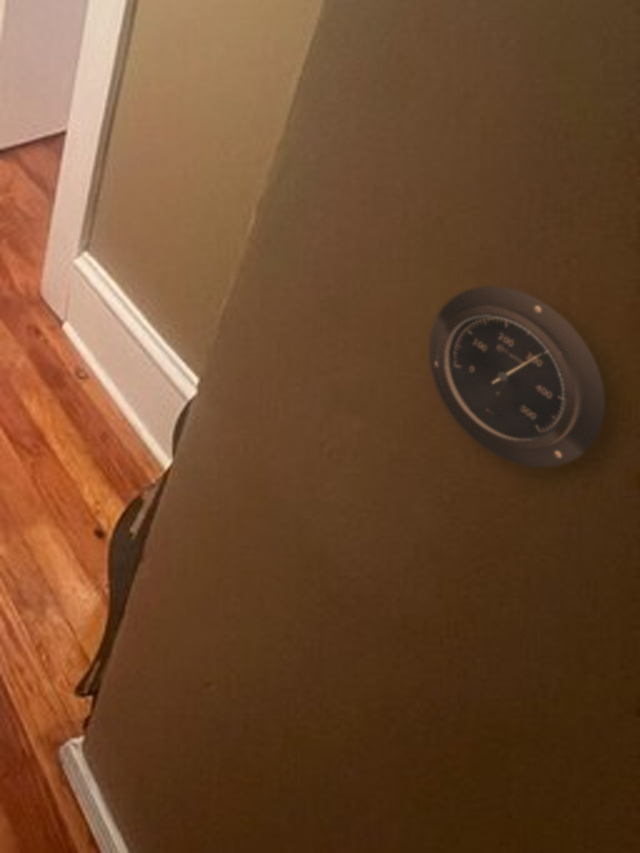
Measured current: 300 A
